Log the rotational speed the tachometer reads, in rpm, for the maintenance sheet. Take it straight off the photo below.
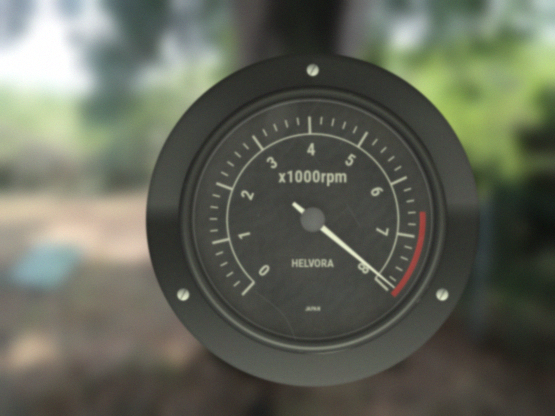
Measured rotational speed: 7900 rpm
